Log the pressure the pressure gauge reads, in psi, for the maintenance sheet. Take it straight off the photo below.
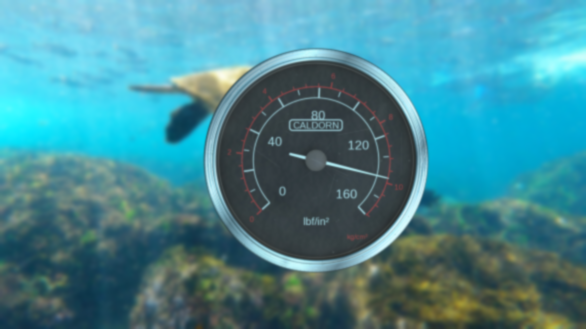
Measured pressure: 140 psi
